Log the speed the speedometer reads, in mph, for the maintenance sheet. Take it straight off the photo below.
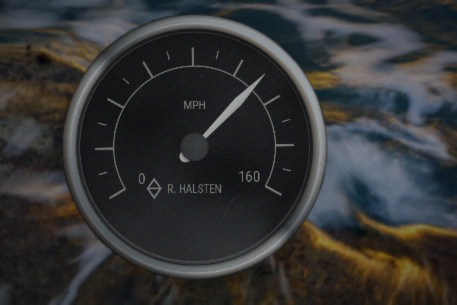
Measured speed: 110 mph
